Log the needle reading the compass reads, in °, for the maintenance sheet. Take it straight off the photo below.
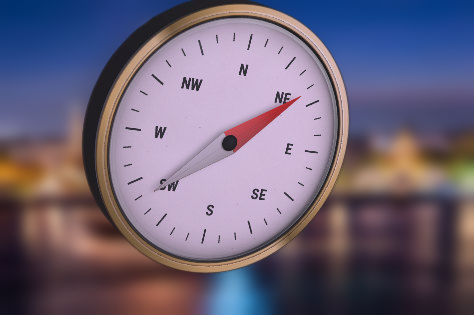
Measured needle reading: 50 °
